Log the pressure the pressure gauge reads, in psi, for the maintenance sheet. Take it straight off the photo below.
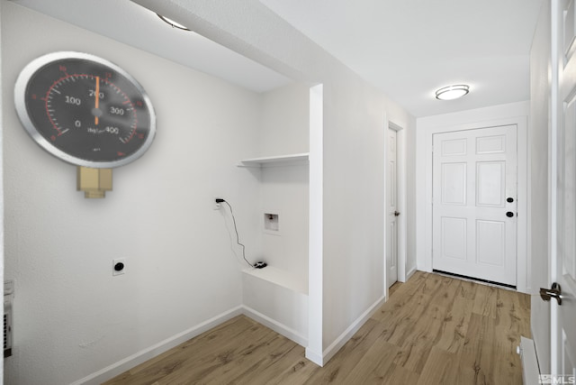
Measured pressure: 200 psi
